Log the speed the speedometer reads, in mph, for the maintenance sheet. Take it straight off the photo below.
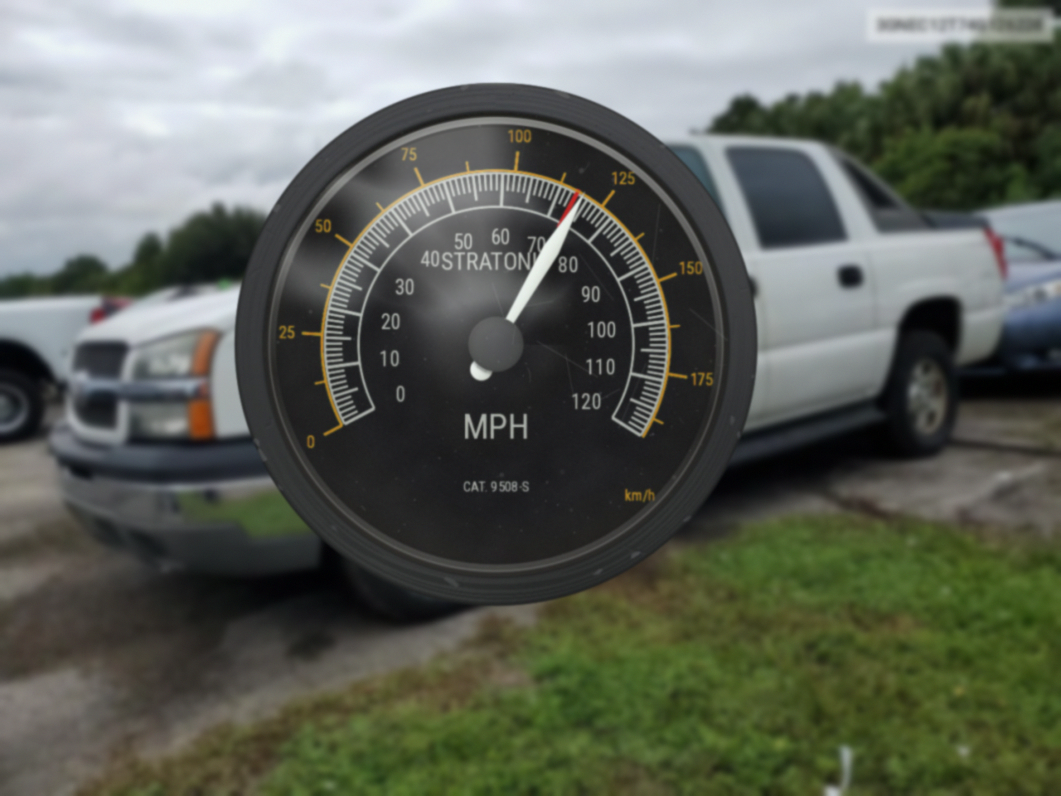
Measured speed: 74 mph
